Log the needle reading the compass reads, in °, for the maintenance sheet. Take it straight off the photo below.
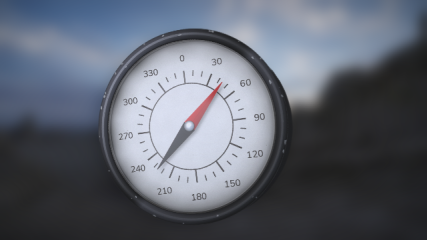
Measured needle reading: 45 °
